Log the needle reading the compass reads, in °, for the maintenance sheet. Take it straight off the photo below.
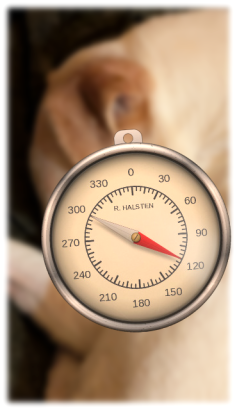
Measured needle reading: 120 °
